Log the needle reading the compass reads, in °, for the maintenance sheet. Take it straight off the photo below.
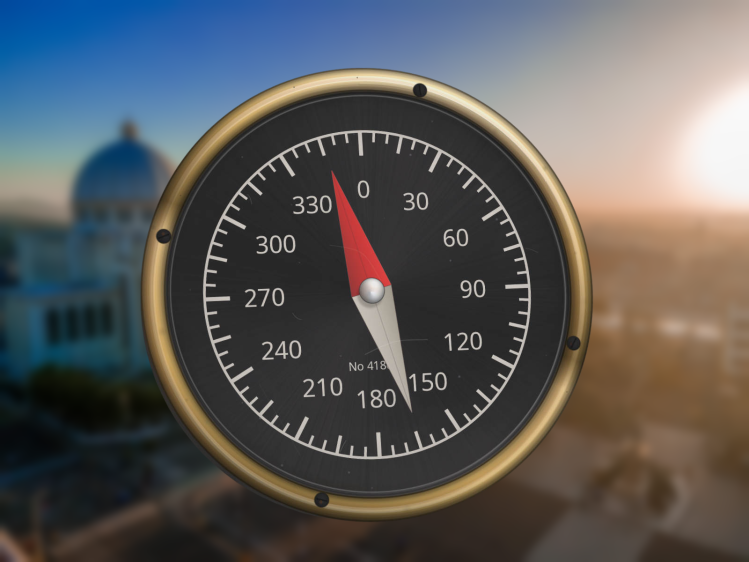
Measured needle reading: 345 °
